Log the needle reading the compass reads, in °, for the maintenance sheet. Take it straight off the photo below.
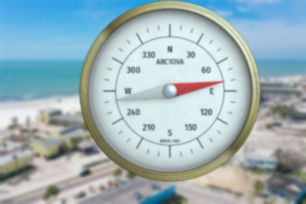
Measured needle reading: 80 °
